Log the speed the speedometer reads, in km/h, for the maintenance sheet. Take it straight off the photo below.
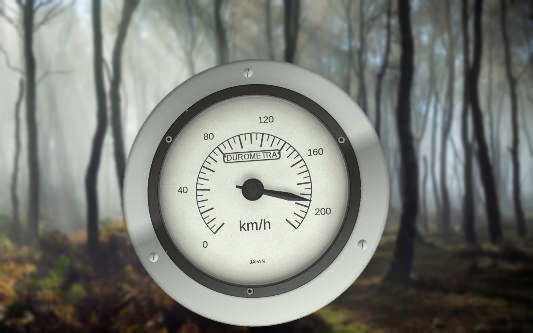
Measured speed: 195 km/h
